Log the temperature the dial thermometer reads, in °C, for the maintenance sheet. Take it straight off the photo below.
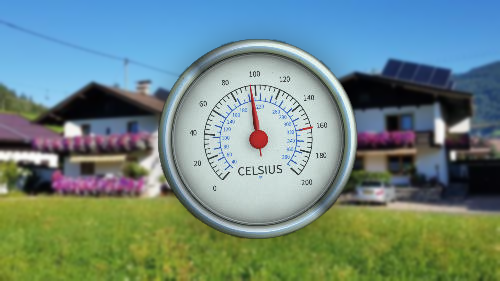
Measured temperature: 96 °C
